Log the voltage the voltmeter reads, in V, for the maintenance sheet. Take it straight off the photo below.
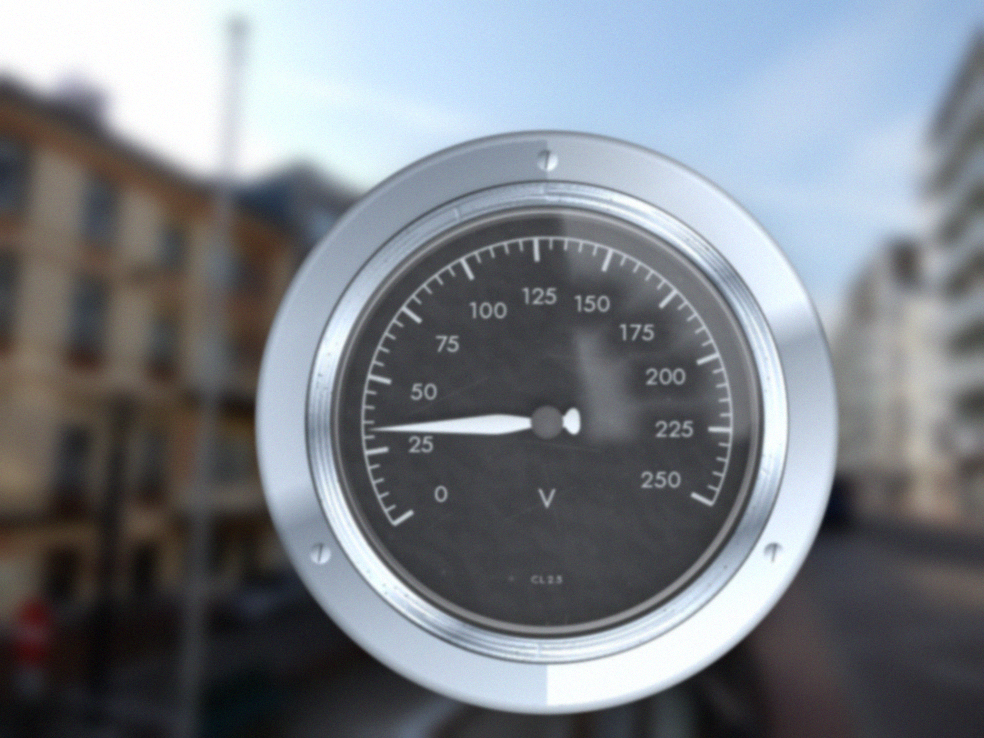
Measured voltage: 32.5 V
